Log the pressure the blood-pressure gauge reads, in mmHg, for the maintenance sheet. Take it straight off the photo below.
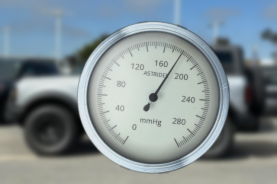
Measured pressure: 180 mmHg
